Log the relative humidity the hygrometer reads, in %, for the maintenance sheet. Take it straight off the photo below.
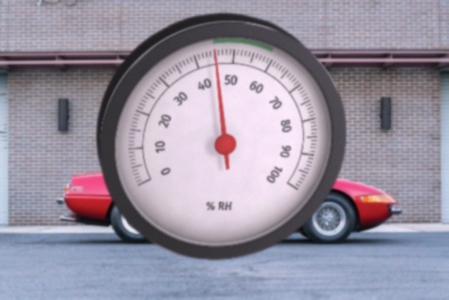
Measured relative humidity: 45 %
